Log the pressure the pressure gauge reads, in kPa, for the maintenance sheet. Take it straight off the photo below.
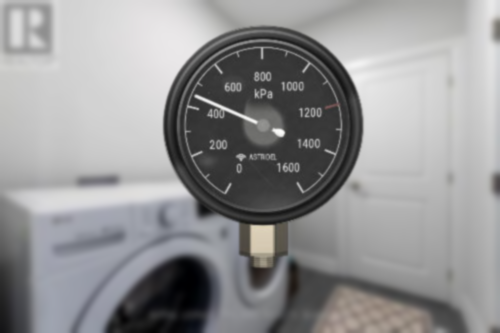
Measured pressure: 450 kPa
